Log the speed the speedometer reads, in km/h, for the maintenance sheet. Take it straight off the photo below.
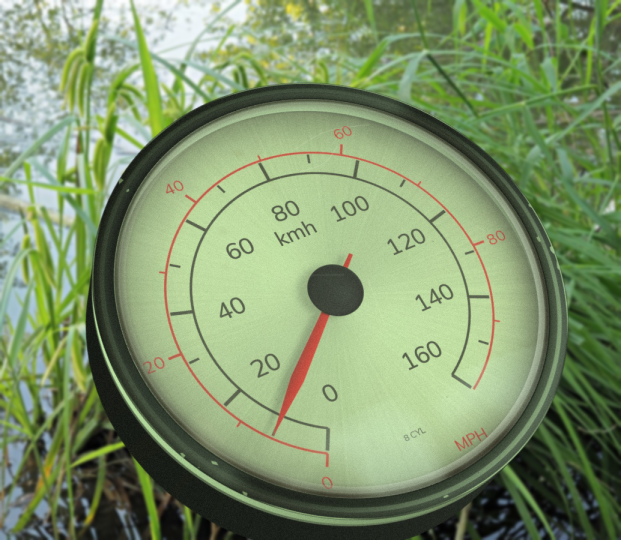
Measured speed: 10 km/h
